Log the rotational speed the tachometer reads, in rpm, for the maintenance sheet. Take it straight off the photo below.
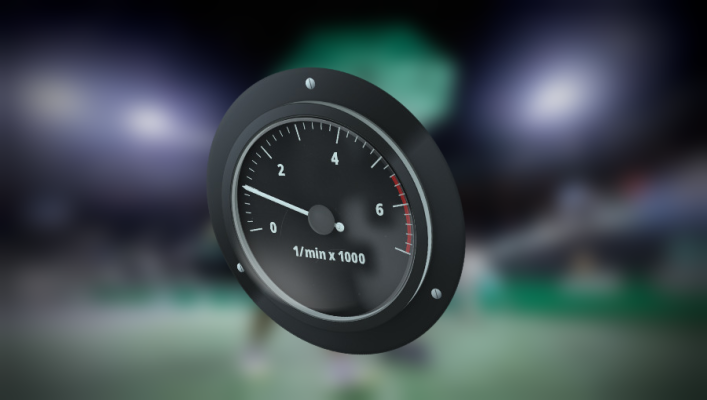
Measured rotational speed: 1000 rpm
